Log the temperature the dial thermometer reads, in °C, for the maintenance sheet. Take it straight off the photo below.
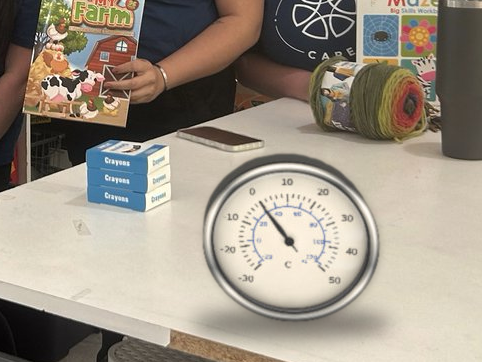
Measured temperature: 0 °C
